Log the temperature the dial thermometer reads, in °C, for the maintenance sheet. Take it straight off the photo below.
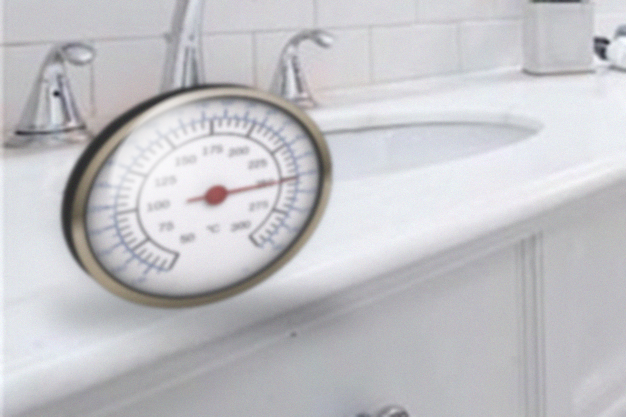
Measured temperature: 250 °C
